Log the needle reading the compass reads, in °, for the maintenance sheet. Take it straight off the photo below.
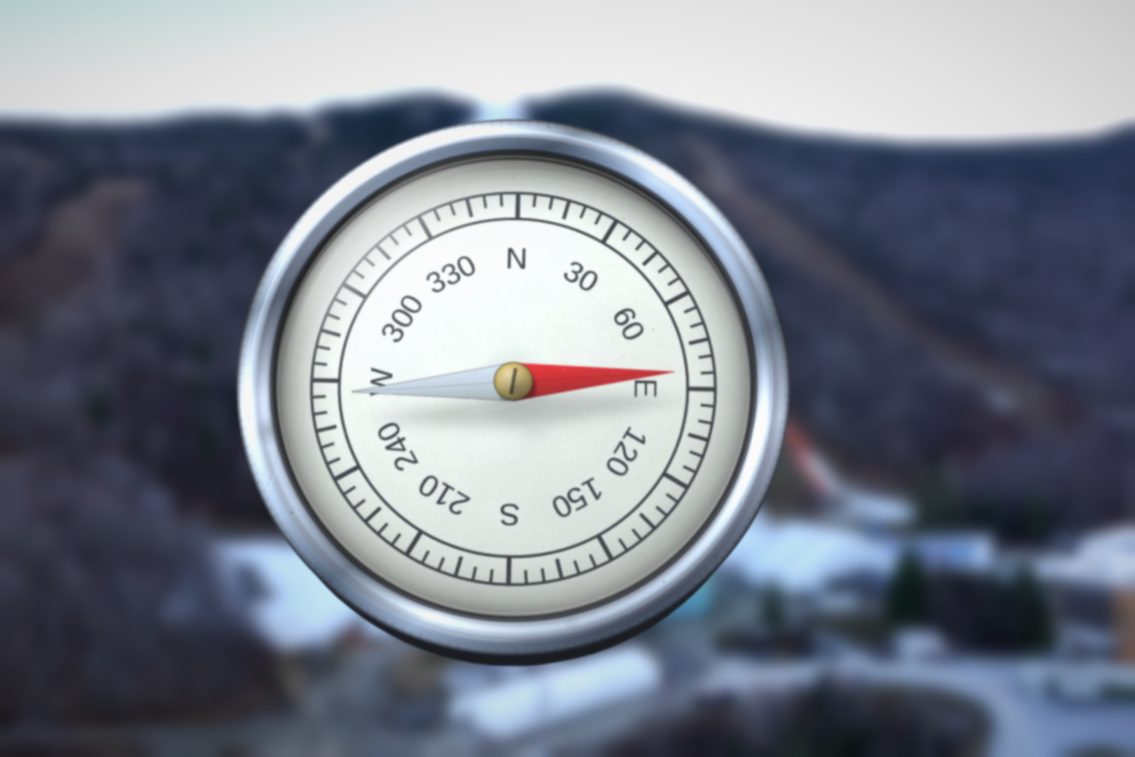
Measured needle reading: 85 °
